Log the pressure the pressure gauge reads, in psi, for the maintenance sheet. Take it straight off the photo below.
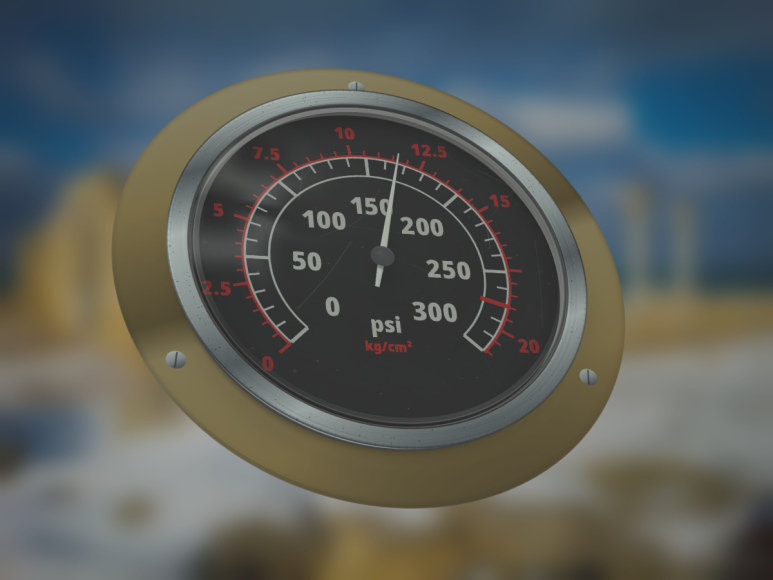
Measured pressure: 165 psi
